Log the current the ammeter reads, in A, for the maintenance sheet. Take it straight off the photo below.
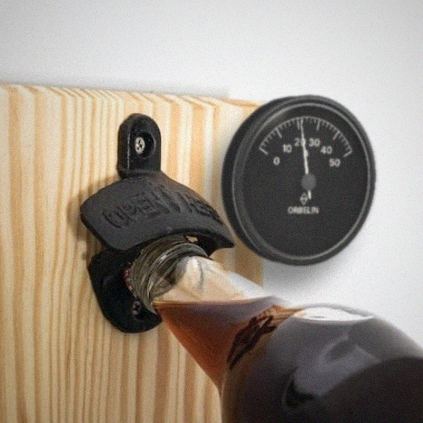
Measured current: 20 A
